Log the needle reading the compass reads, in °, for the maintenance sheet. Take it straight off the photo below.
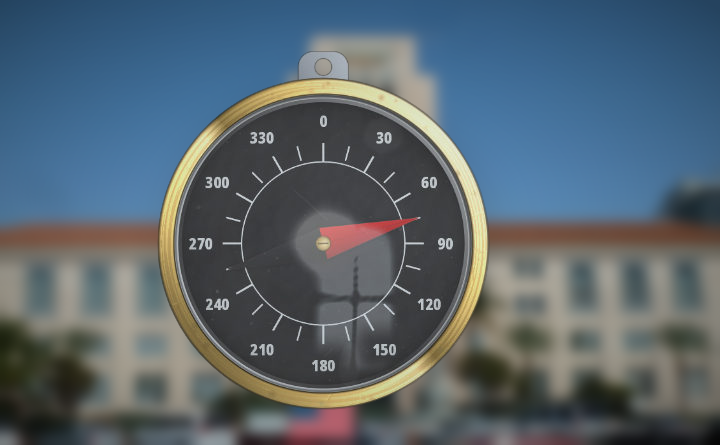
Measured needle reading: 75 °
